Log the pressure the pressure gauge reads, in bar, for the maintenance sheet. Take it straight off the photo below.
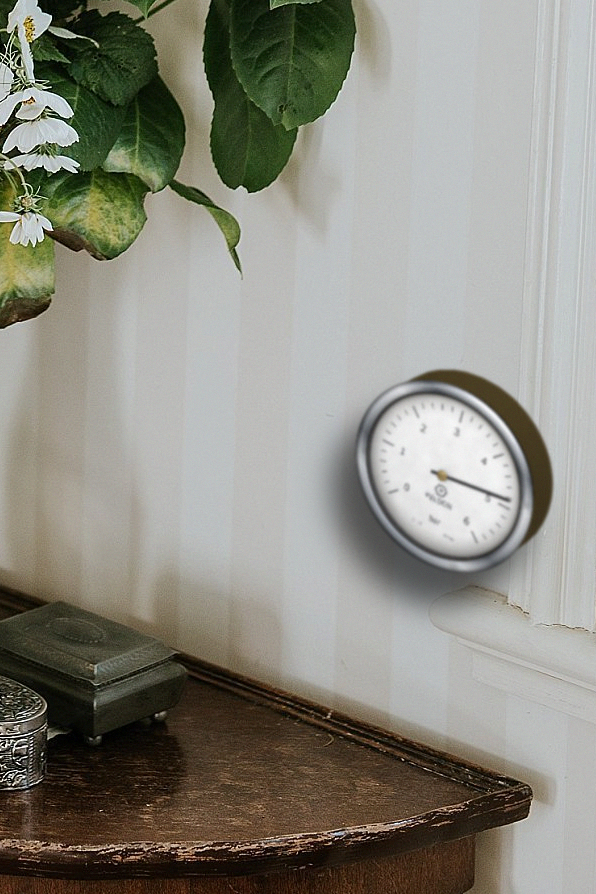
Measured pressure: 4.8 bar
